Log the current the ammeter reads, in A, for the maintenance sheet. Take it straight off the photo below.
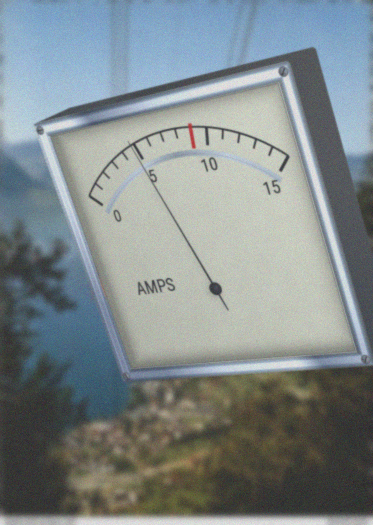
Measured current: 5 A
